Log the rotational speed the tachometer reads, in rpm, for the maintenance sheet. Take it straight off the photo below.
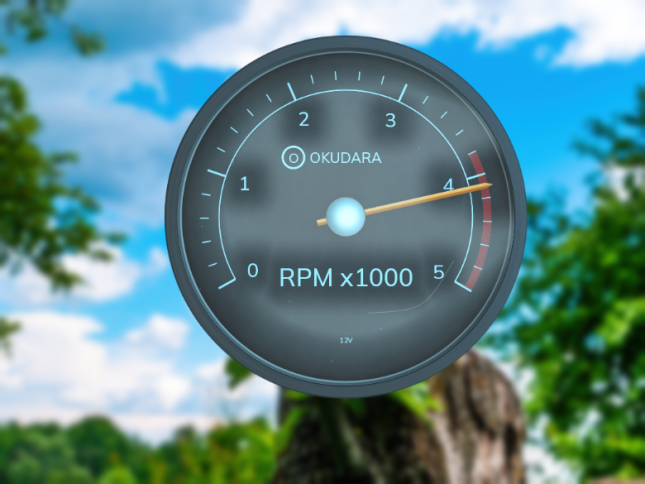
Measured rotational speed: 4100 rpm
